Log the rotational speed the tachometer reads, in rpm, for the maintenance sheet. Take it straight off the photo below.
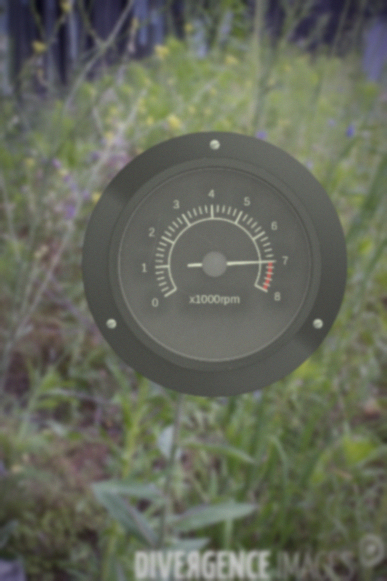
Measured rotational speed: 7000 rpm
